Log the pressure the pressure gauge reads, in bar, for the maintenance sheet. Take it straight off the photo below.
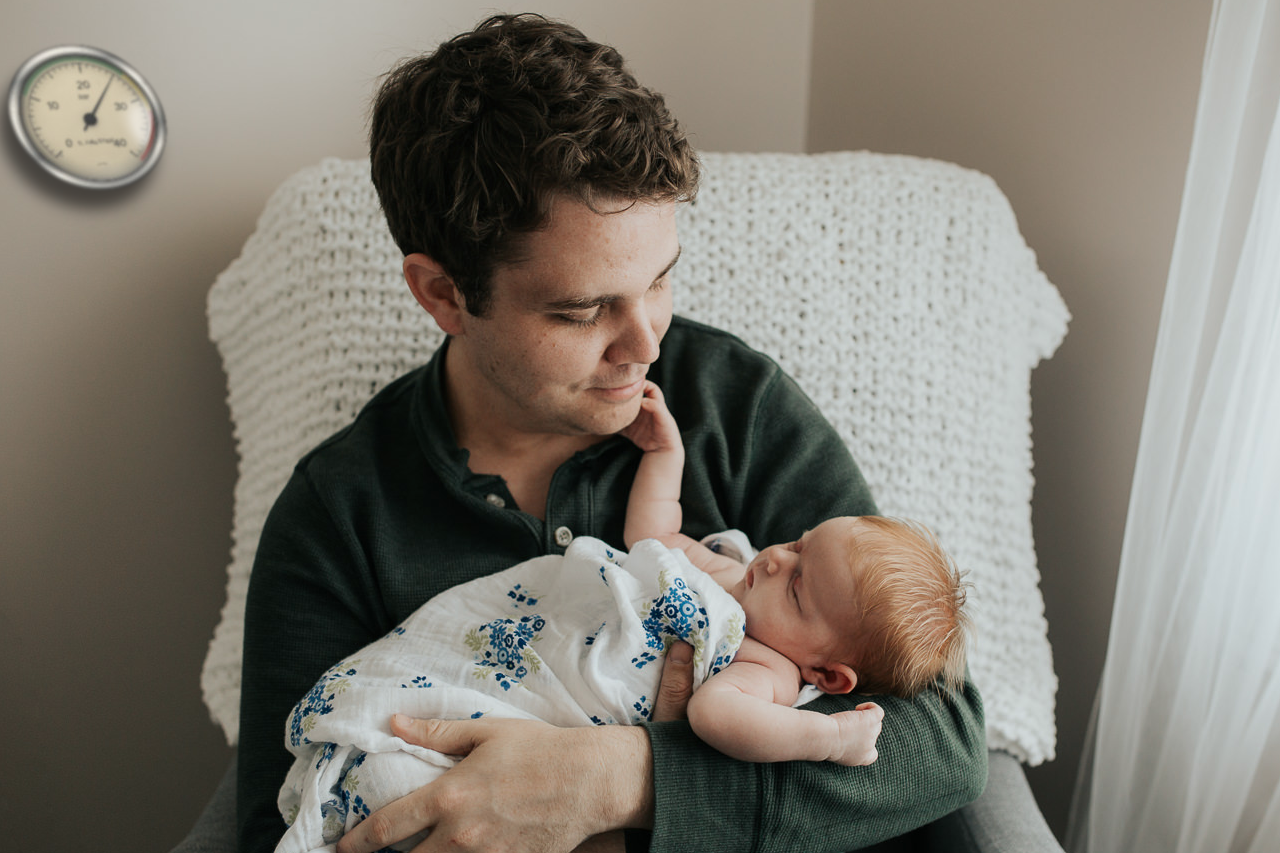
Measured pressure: 25 bar
